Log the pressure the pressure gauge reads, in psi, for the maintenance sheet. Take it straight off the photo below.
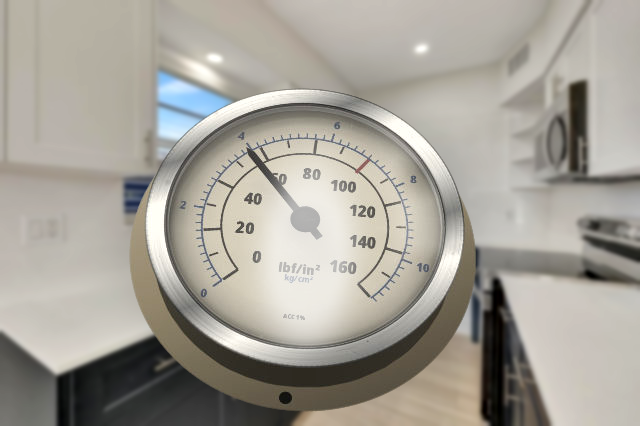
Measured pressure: 55 psi
